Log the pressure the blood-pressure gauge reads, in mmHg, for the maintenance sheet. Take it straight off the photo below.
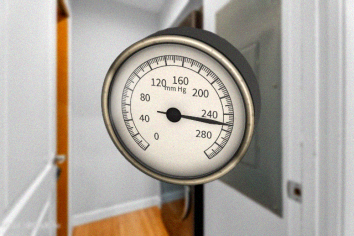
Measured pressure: 250 mmHg
